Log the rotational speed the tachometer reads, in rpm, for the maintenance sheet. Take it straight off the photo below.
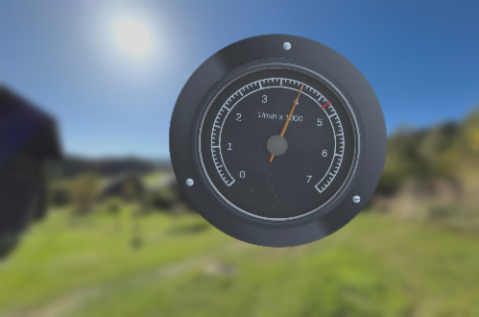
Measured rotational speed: 4000 rpm
